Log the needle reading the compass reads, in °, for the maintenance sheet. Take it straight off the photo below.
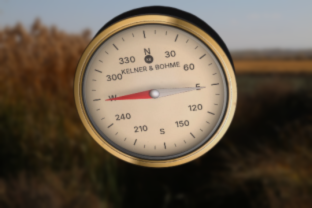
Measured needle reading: 270 °
